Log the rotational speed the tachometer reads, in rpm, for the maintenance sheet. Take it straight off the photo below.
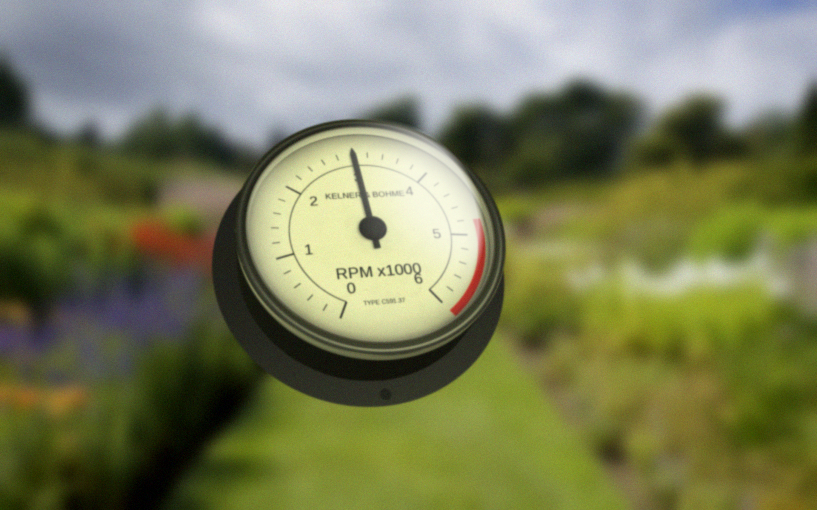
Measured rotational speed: 3000 rpm
